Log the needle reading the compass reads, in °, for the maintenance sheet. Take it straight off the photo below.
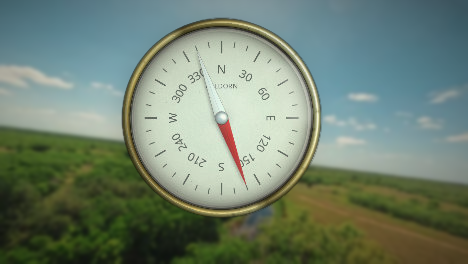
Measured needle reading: 160 °
